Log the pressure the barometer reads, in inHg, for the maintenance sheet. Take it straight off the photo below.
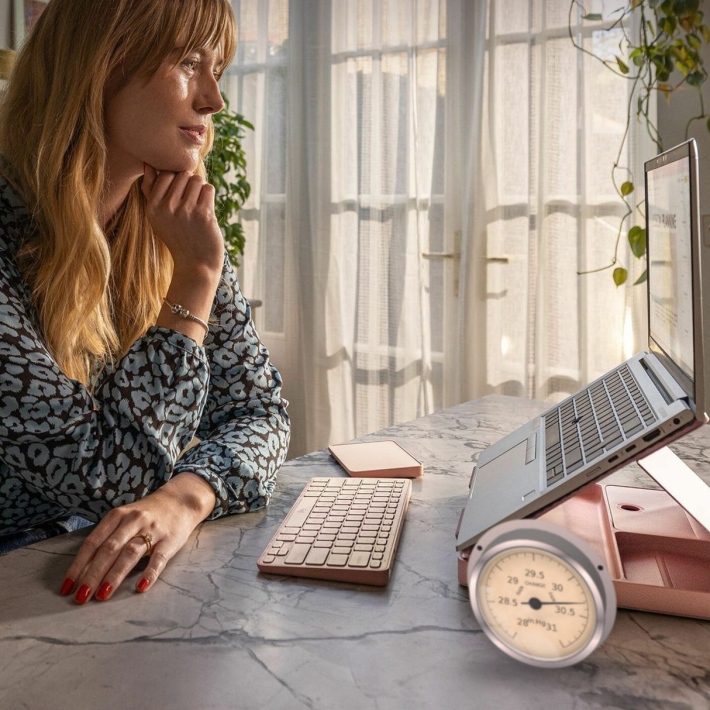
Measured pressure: 30.3 inHg
